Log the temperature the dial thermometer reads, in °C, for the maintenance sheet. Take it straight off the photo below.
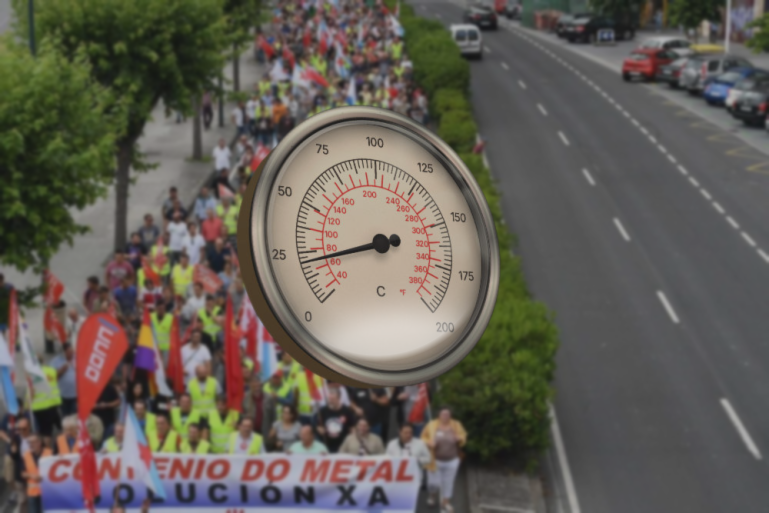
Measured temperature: 20 °C
